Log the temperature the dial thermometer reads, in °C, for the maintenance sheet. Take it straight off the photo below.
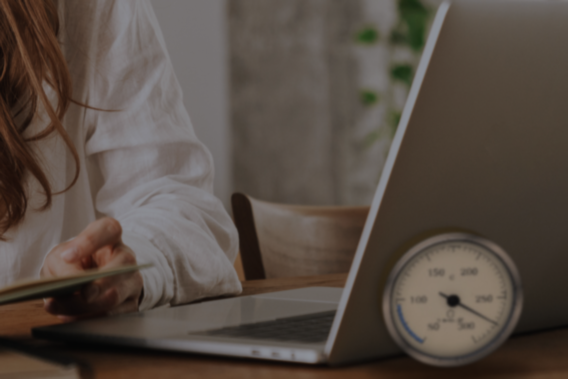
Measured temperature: 275 °C
